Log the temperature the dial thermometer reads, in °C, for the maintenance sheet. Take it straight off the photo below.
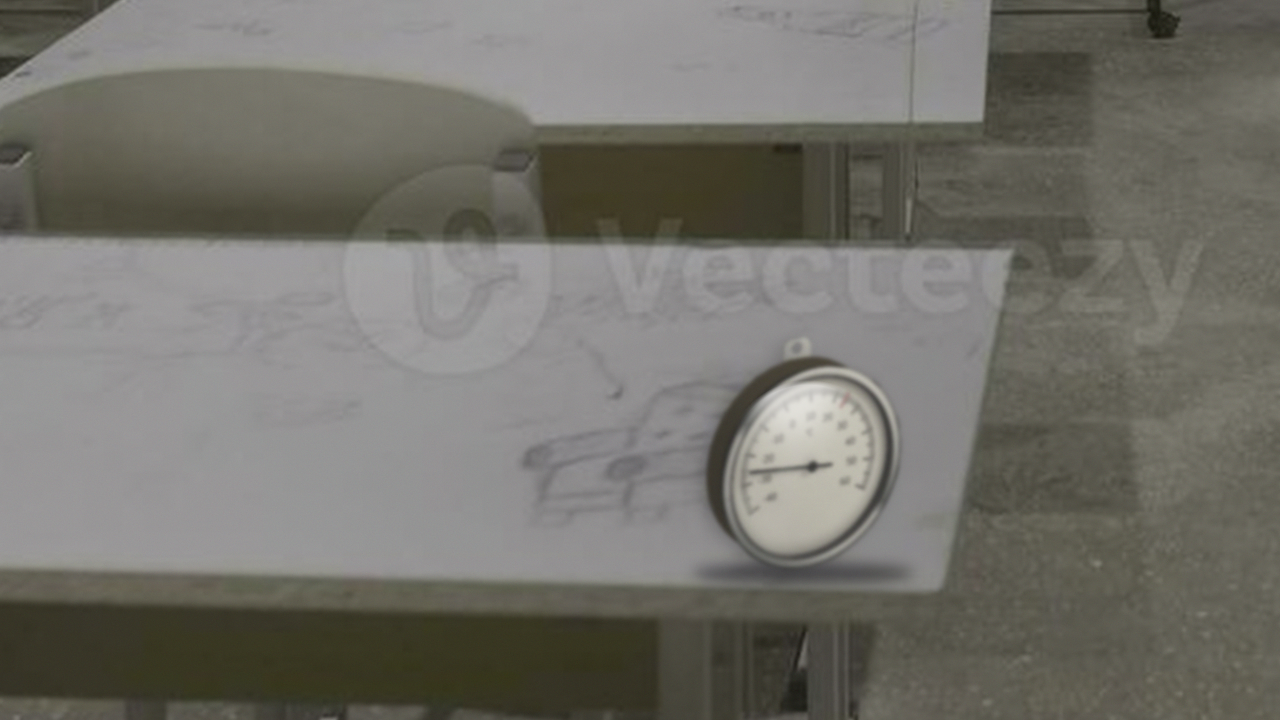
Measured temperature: -25 °C
